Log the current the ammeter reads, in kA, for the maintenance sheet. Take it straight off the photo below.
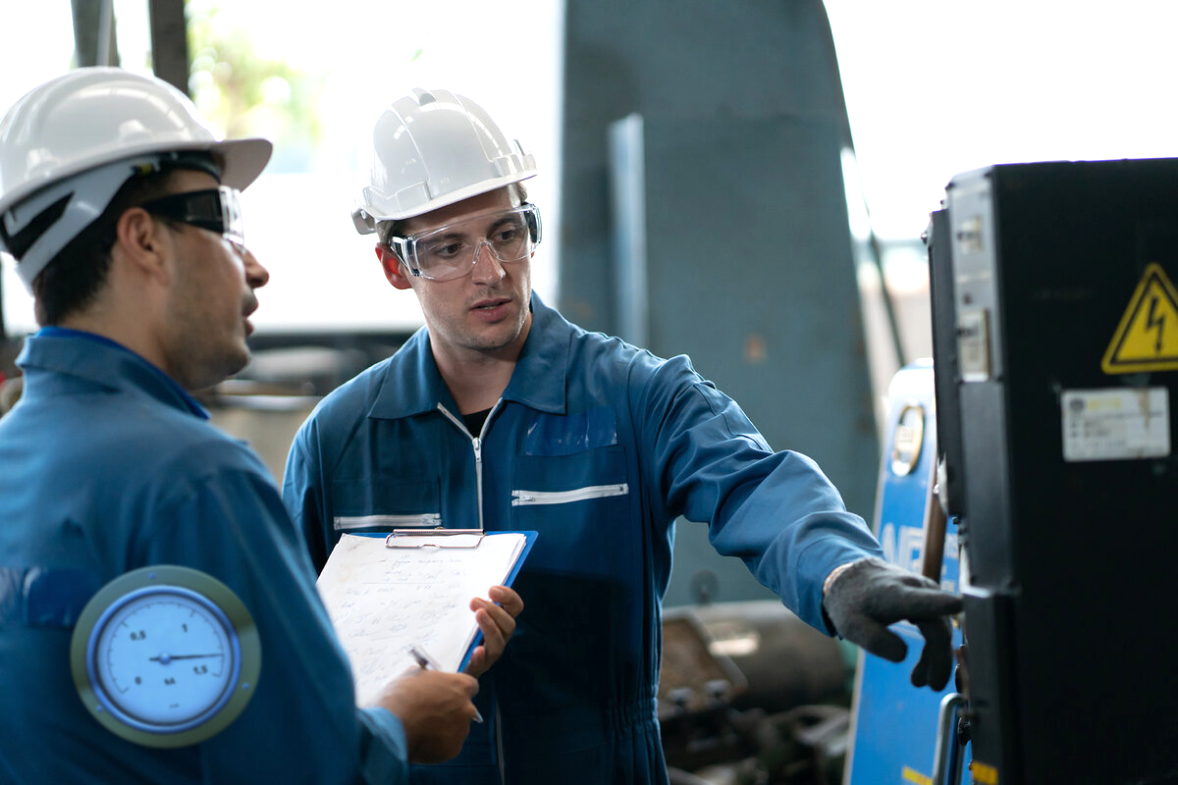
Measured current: 1.35 kA
